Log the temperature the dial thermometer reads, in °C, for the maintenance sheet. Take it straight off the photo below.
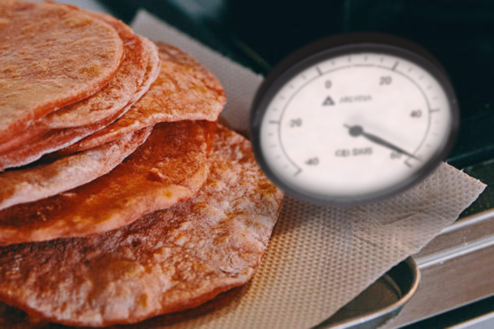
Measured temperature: 56 °C
